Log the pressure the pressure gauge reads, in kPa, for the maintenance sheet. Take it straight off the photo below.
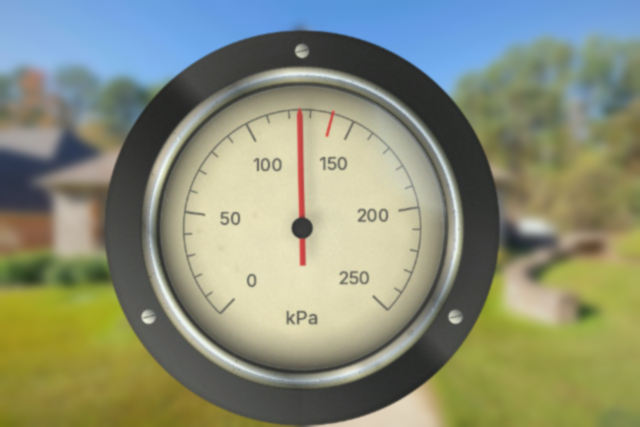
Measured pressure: 125 kPa
